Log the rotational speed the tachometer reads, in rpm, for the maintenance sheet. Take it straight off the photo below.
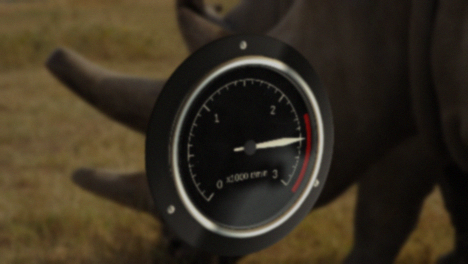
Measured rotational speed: 2500 rpm
